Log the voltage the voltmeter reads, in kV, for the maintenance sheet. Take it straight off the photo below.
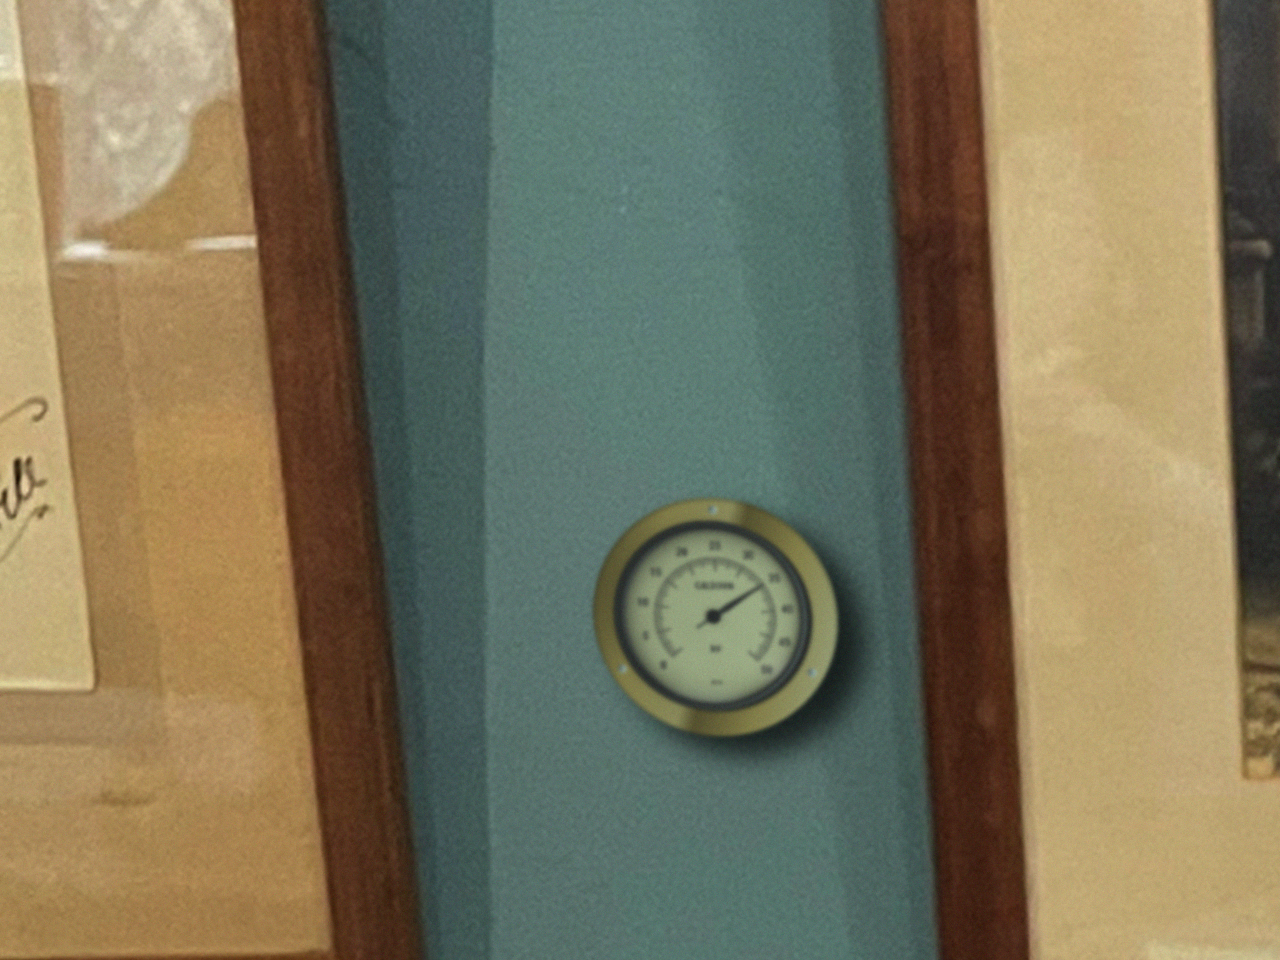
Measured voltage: 35 kV
